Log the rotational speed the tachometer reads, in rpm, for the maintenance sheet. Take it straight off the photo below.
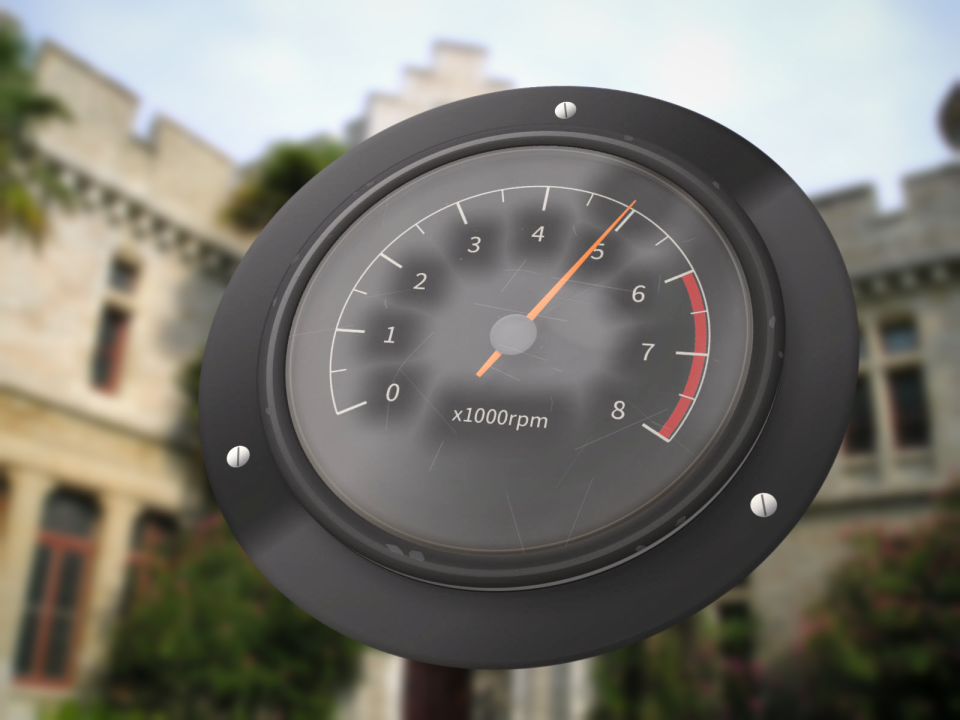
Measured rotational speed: 5000 rpm
